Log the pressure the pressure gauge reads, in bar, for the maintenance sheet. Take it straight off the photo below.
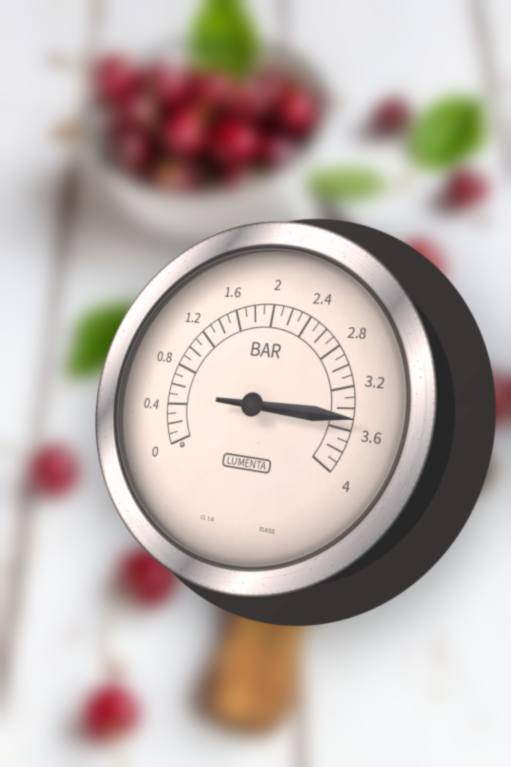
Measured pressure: 3.5 bar
